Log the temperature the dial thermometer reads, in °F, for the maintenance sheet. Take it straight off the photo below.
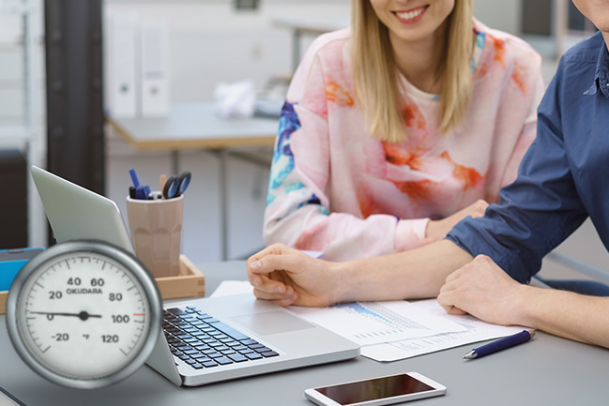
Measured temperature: 4 °F
